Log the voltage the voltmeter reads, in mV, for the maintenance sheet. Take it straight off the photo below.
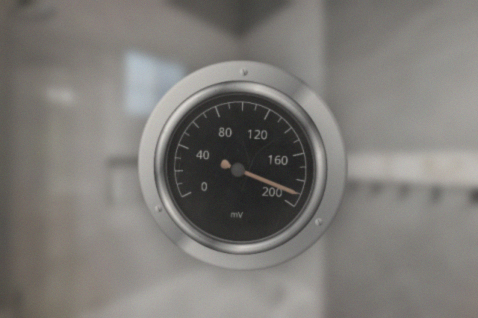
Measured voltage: 190 mV
